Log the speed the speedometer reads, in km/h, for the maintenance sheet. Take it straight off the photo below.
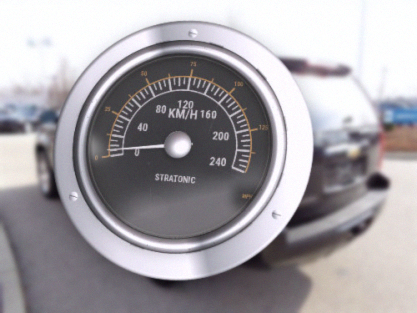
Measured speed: 5 km/h
